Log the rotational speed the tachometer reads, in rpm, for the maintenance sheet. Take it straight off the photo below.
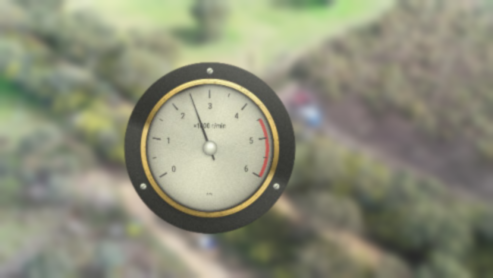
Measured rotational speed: 2500 rpm
